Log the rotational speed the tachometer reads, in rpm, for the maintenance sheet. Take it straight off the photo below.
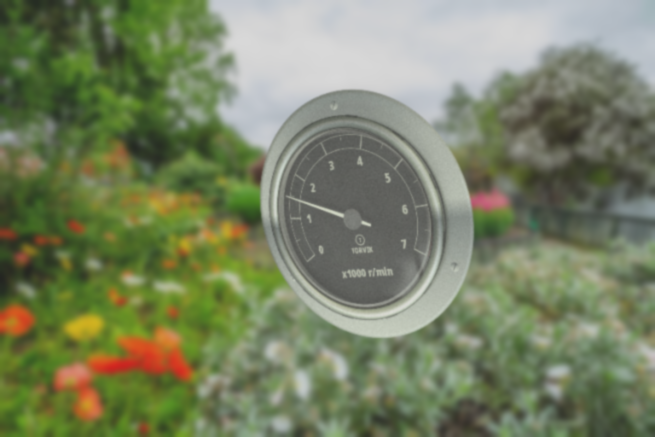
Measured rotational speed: 1500 rpm
